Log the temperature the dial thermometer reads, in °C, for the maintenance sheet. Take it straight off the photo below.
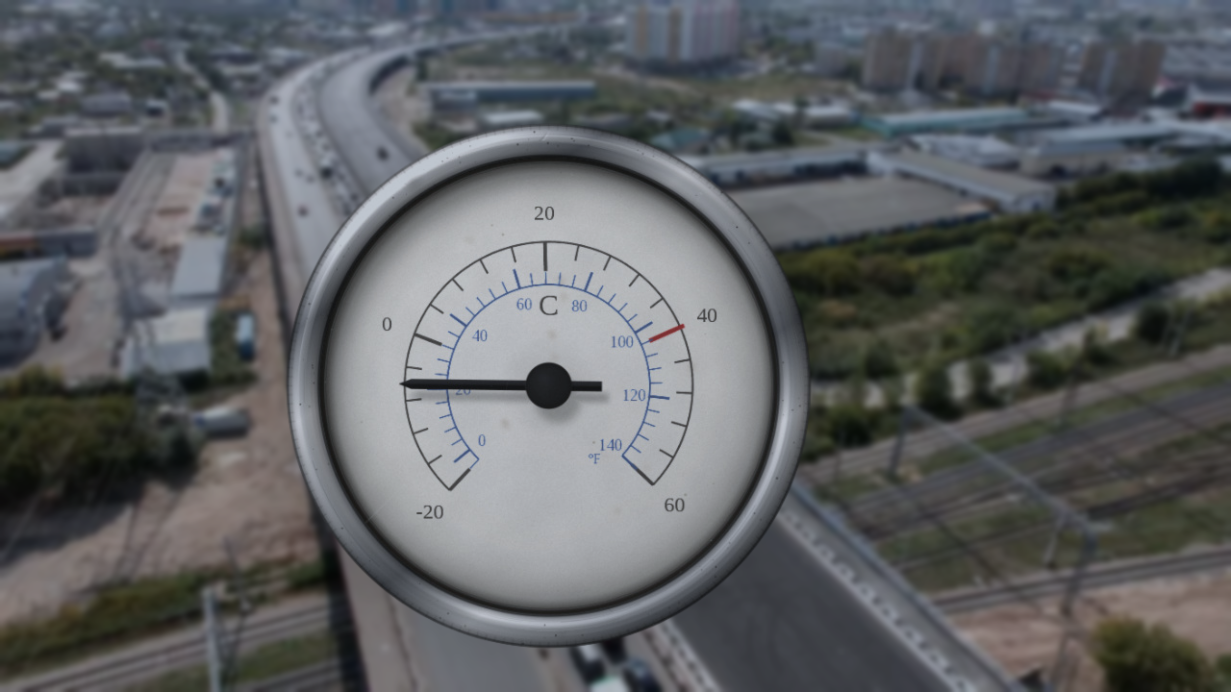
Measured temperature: -6 °C
